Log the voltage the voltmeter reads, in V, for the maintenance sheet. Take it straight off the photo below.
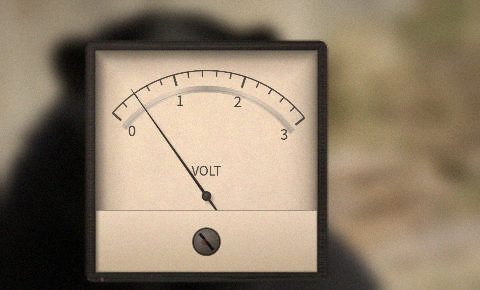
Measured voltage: 0.4 V
